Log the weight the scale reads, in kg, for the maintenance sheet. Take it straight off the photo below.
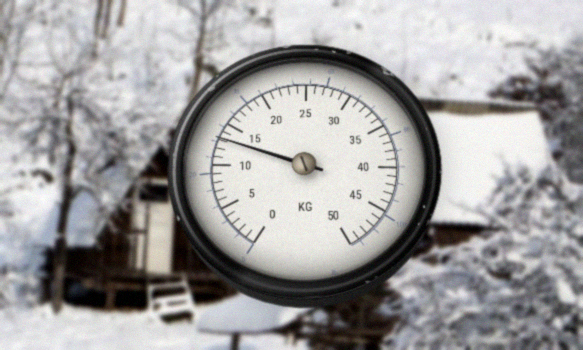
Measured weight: 13 kg
